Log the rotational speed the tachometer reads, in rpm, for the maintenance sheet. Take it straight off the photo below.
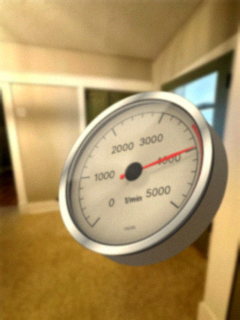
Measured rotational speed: 4000 rpm
